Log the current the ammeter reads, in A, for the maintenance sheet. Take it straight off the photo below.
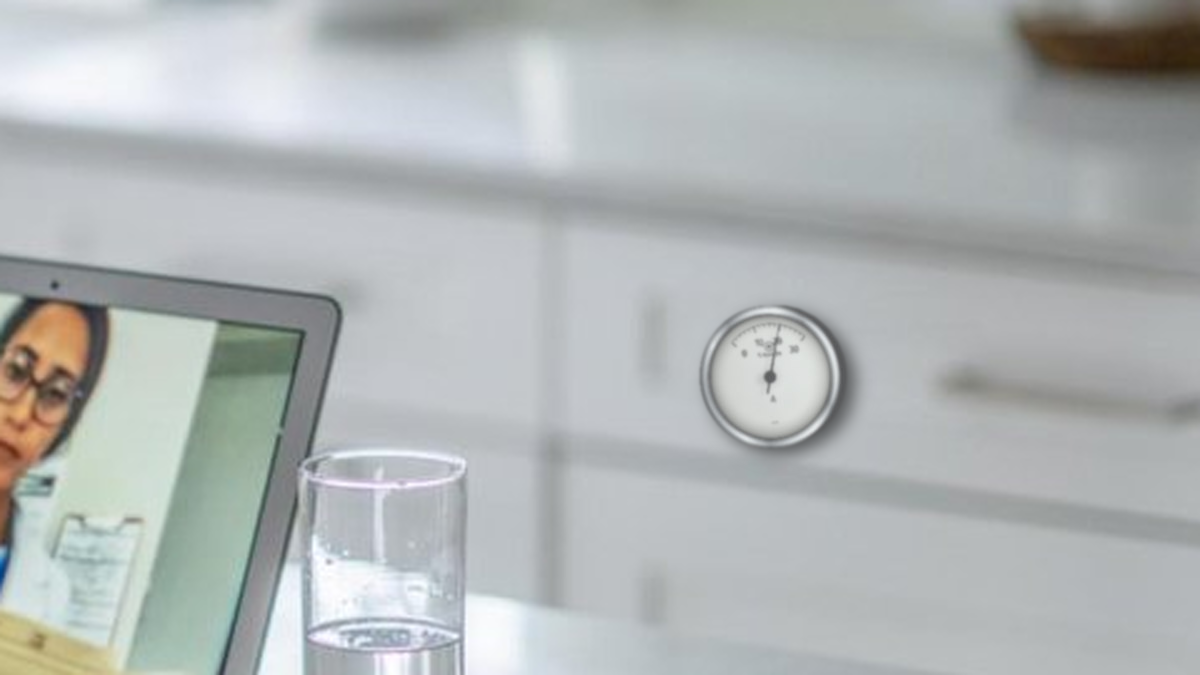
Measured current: 20 A
